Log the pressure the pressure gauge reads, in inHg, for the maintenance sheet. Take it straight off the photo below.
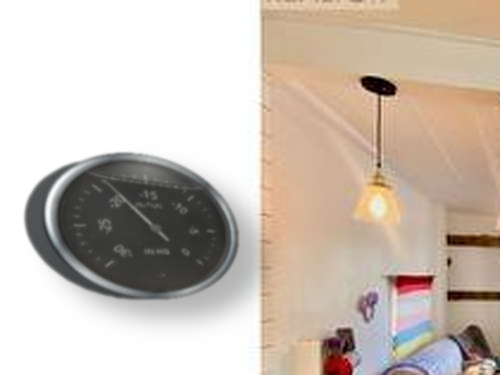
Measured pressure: -19 inHg
